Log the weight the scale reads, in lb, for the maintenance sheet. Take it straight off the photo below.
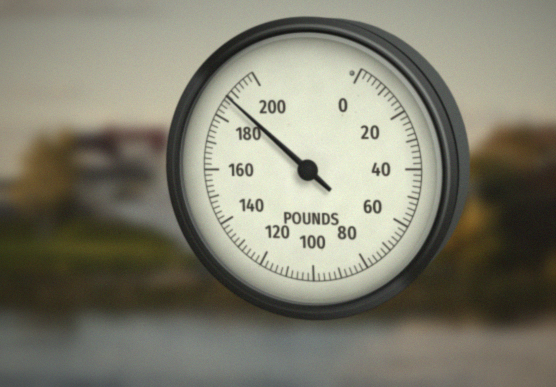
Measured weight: 188 lb
